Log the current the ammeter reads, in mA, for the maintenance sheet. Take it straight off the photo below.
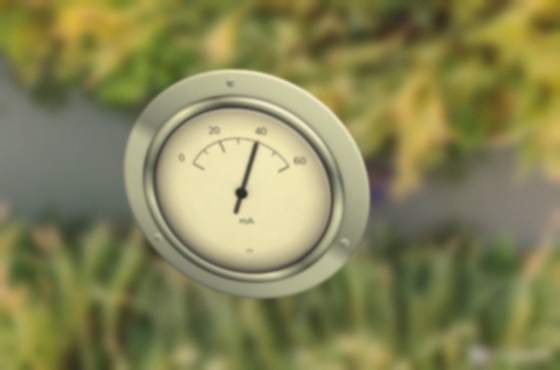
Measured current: 40 mA
